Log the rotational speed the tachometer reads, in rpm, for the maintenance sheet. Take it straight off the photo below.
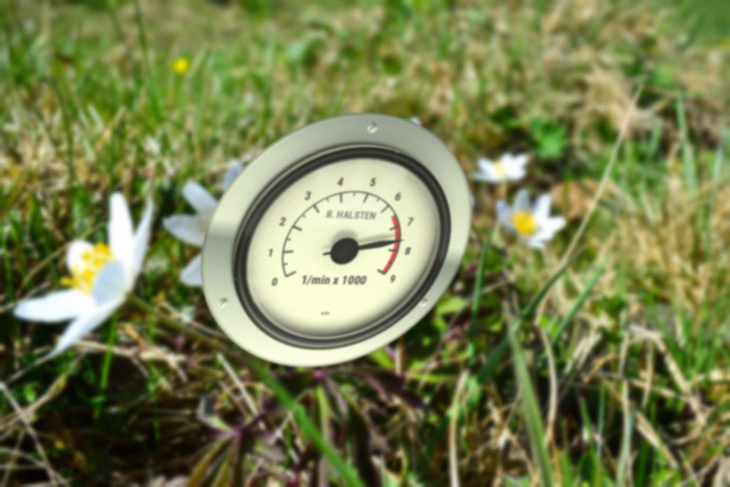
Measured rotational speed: 7500 rpm
